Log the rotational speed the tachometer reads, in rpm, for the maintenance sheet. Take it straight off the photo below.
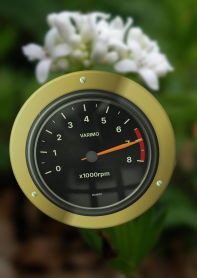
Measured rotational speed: 7000 rpm
